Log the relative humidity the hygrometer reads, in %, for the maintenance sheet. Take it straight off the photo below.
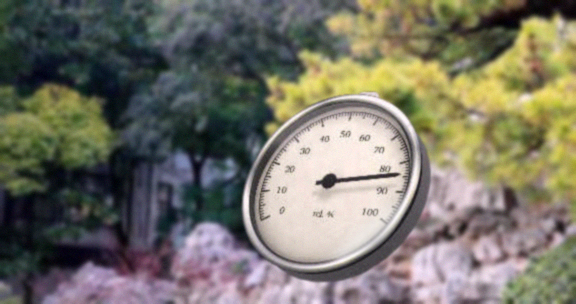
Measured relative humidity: 85 %
